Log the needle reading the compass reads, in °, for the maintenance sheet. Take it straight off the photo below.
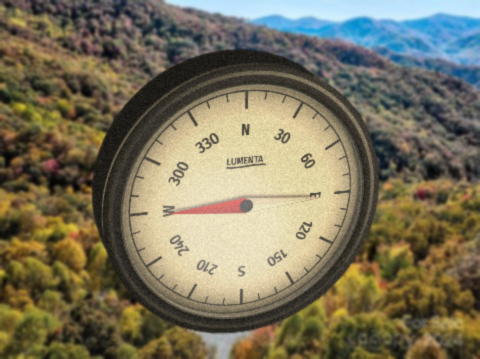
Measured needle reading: 270 °
